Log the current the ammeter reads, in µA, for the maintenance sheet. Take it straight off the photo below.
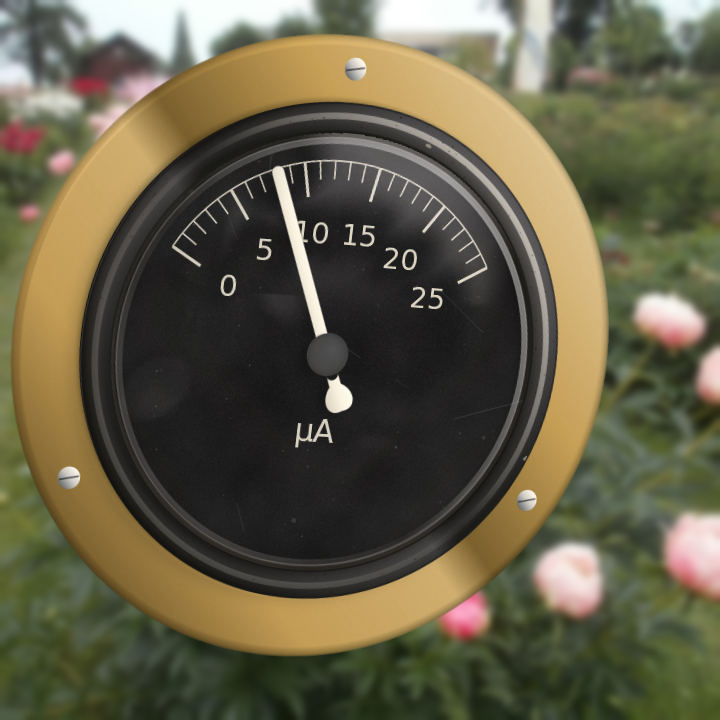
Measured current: 8 µA
